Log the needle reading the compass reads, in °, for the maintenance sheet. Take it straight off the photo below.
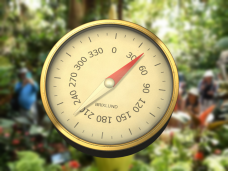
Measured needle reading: 40 °
